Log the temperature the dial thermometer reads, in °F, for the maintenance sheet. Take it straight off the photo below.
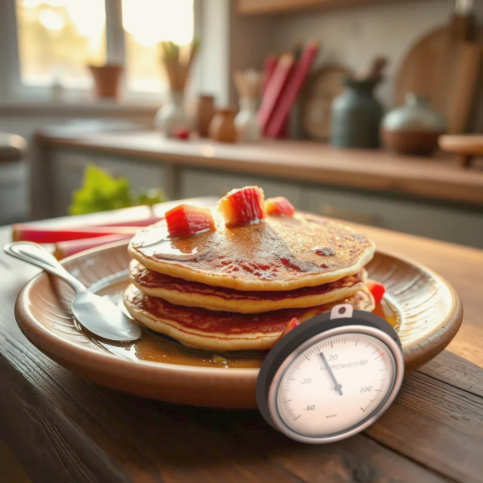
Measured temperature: 10 °F
